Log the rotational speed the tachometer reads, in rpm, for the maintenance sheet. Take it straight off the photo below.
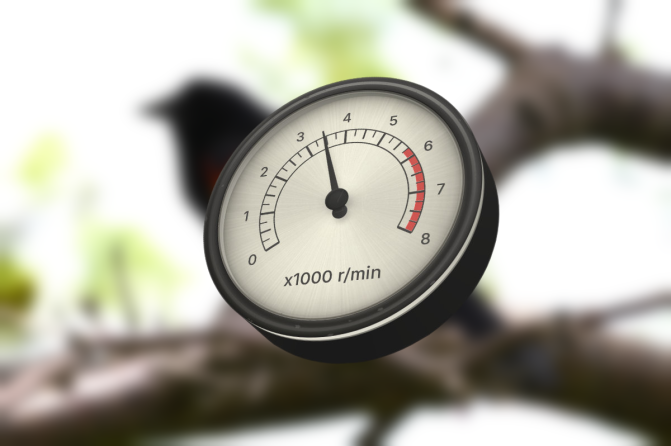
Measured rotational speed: 3500 rpm
